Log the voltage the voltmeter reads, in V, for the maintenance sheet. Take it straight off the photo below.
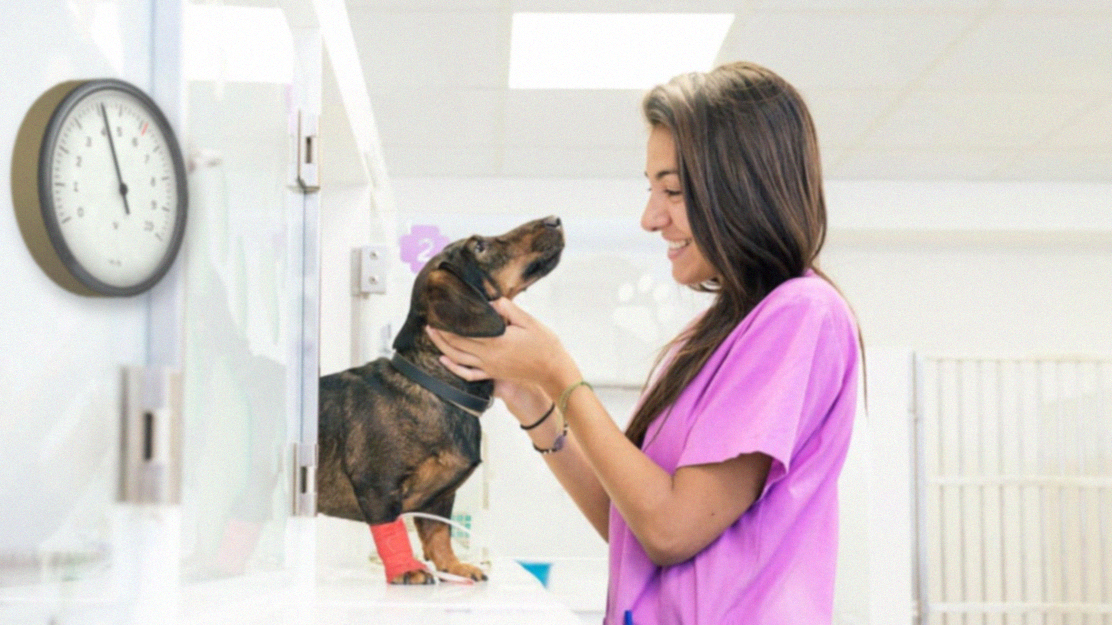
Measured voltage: 4 V
